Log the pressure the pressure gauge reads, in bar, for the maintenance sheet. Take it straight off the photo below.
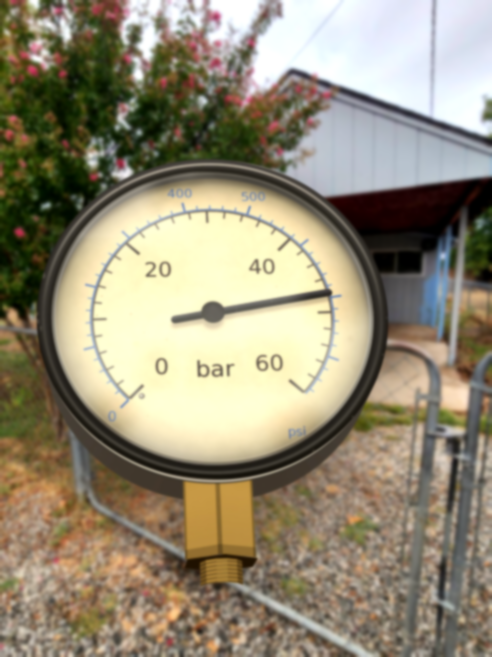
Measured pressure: 48 bar
